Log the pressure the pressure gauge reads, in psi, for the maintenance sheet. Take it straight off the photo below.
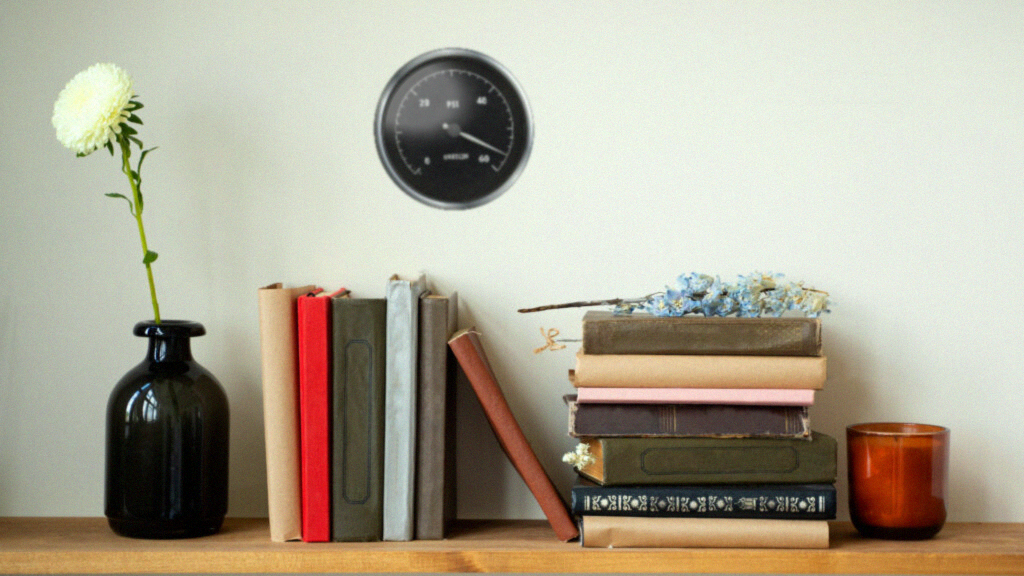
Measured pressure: 56 psi
